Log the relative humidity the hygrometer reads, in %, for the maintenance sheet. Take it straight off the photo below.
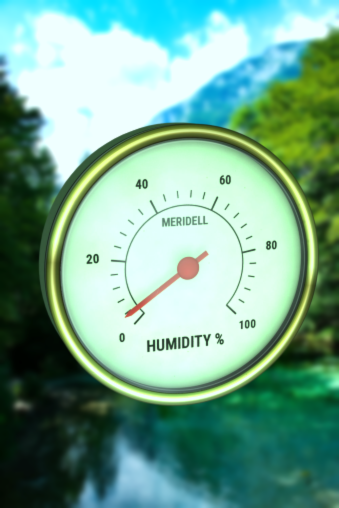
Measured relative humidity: 4 %
